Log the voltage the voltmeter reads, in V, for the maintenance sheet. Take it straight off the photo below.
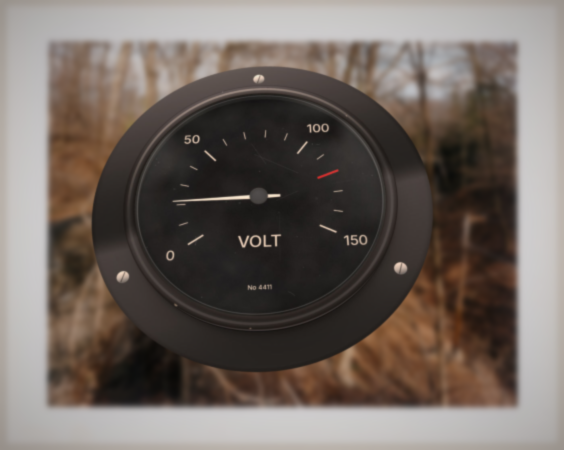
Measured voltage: 20 V
